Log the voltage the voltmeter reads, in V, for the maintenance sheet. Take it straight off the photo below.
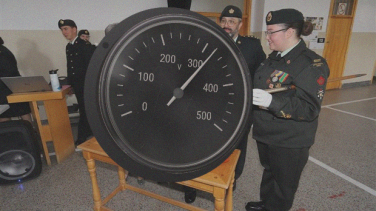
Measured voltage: 320 V
